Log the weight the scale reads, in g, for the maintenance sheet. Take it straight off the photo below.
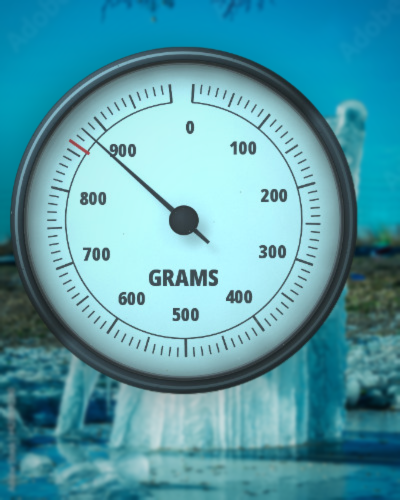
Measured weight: 880 g
